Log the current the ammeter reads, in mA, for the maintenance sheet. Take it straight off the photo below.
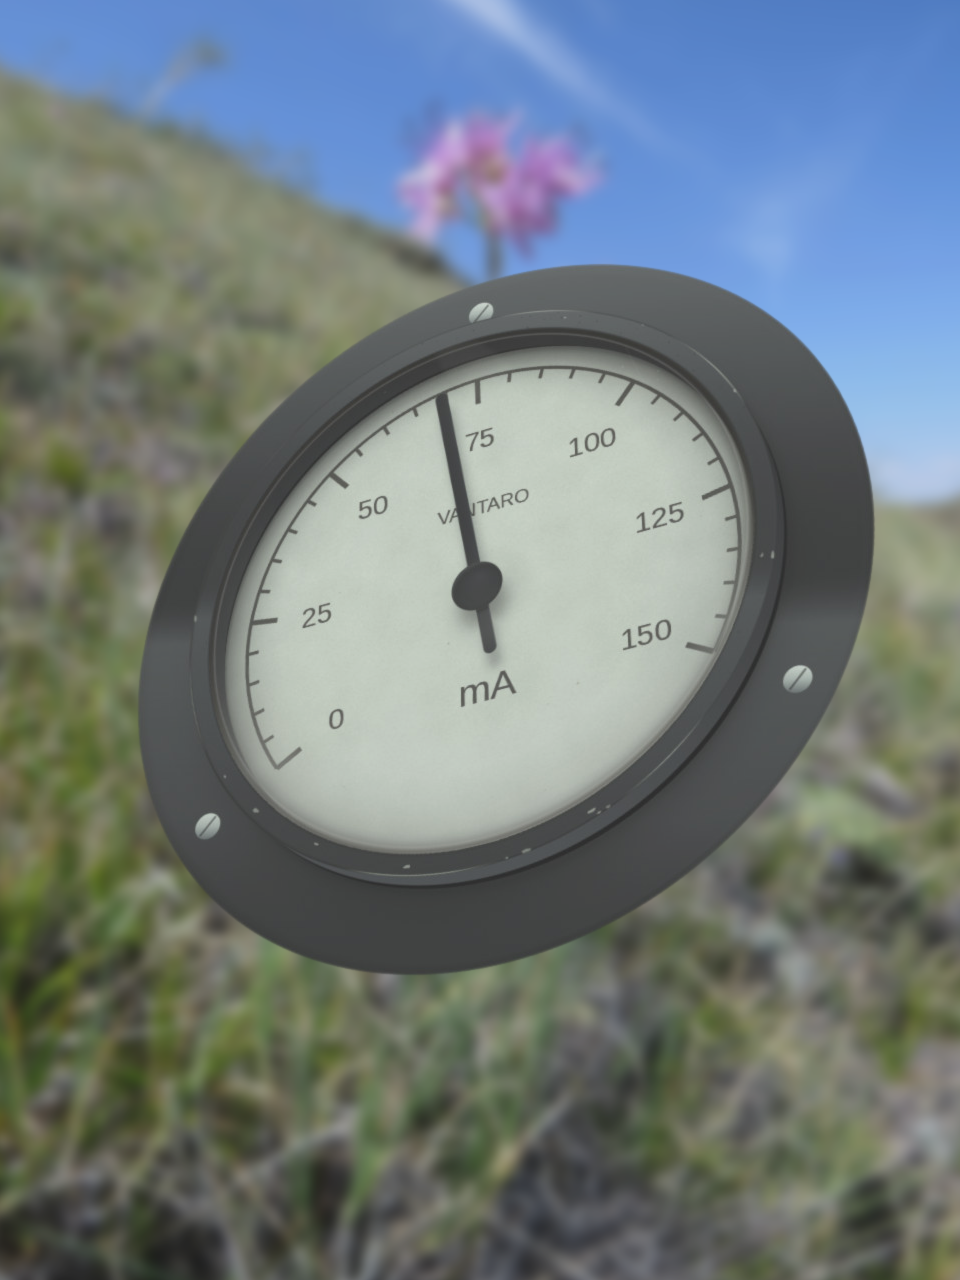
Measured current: 70 mA
